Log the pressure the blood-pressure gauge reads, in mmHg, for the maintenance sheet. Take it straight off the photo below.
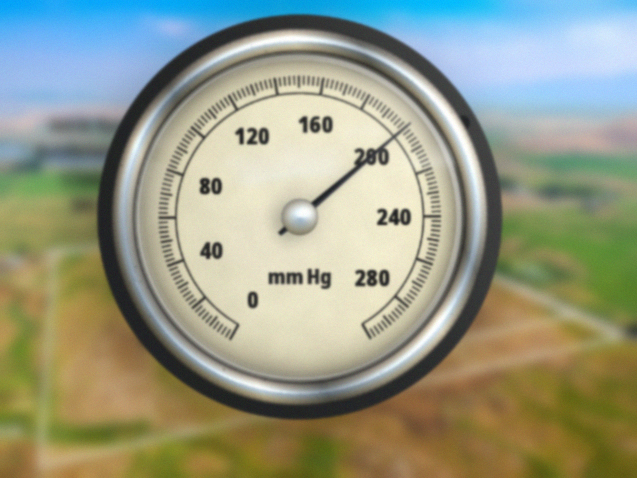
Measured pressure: 200 mmHg
